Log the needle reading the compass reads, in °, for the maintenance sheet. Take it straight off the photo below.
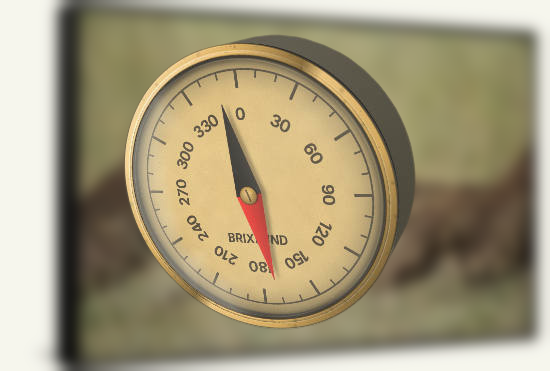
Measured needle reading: 170 °
